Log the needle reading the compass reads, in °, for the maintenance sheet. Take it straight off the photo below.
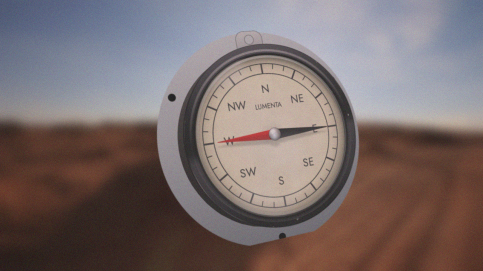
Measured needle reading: 270 °
